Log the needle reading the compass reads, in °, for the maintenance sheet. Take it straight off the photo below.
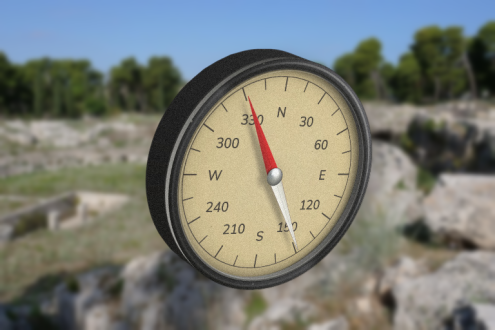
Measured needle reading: 330 °
